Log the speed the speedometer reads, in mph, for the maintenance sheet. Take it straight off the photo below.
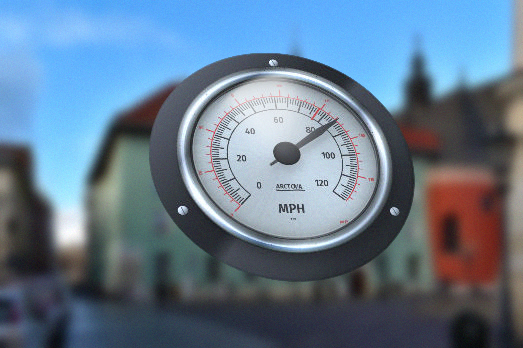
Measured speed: 85 mph
